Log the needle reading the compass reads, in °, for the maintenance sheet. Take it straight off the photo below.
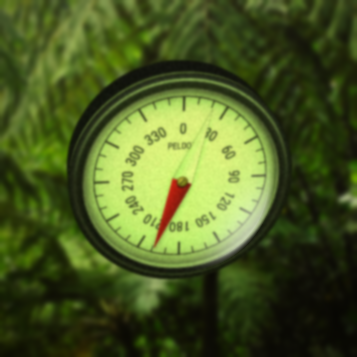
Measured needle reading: 200 °
